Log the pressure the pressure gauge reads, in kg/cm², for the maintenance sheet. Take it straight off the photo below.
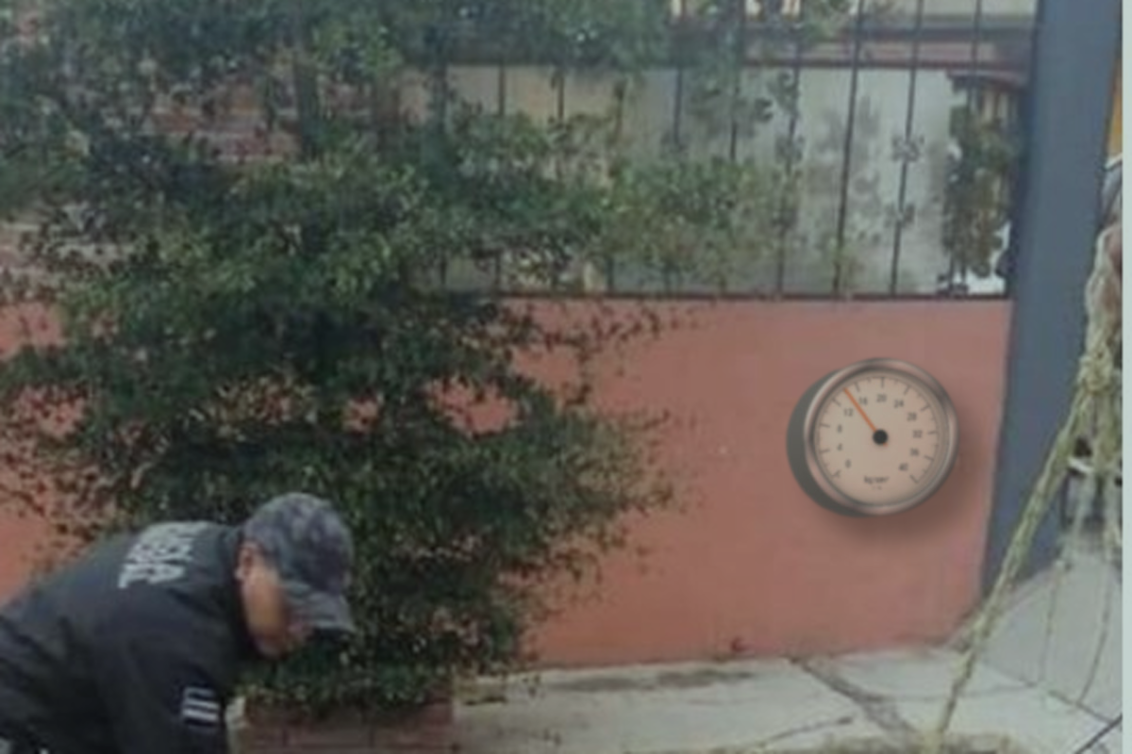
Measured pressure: 14 kg/cm²
